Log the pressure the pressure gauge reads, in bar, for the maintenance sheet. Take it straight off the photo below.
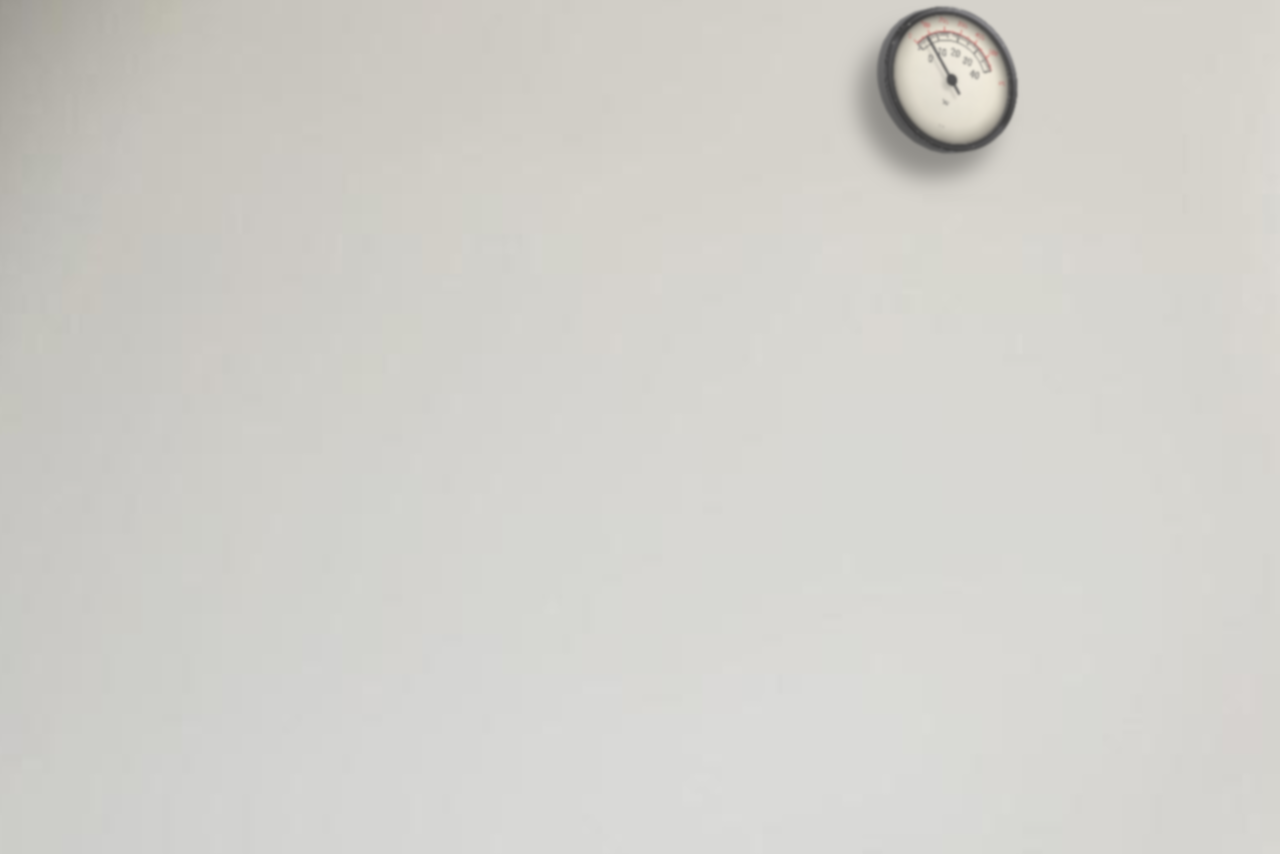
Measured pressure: 5 bar
